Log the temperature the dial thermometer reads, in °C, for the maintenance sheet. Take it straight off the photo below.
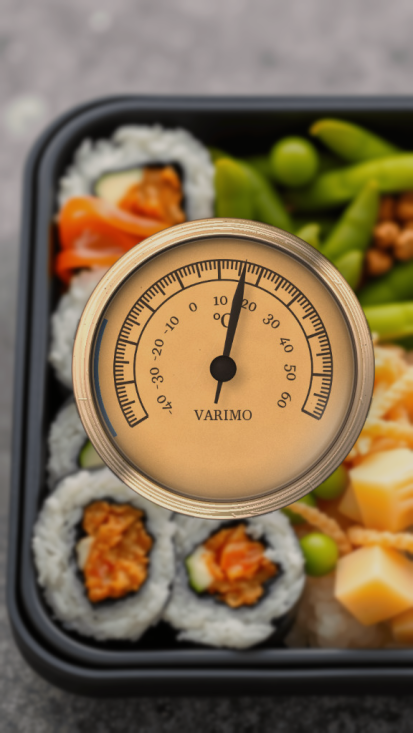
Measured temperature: 16 °C
